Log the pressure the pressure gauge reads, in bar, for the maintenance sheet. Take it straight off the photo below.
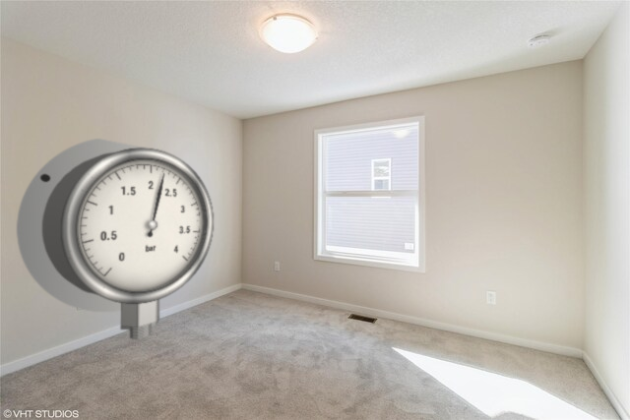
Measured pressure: 2.2 bar
